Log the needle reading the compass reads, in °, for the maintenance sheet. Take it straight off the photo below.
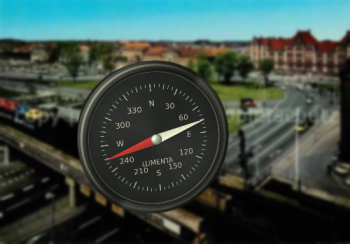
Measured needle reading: 255 °
